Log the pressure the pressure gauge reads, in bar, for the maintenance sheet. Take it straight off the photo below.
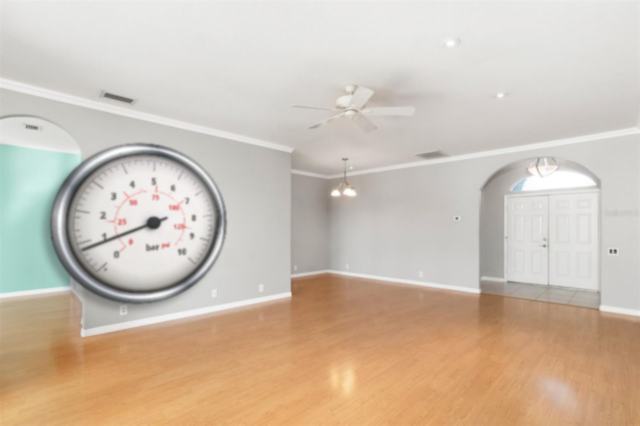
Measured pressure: 0.8 bar
